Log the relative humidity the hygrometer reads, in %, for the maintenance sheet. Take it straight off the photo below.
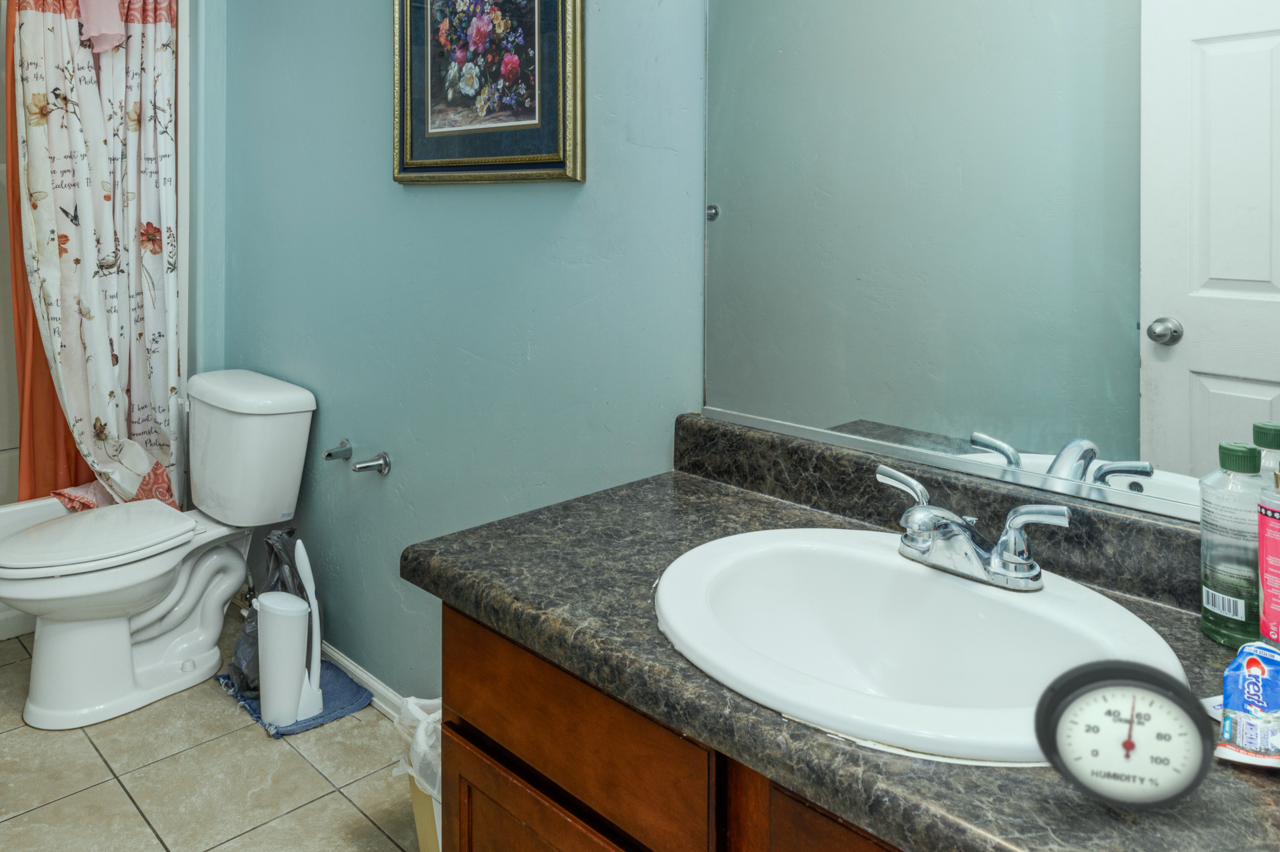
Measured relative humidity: 52 %
